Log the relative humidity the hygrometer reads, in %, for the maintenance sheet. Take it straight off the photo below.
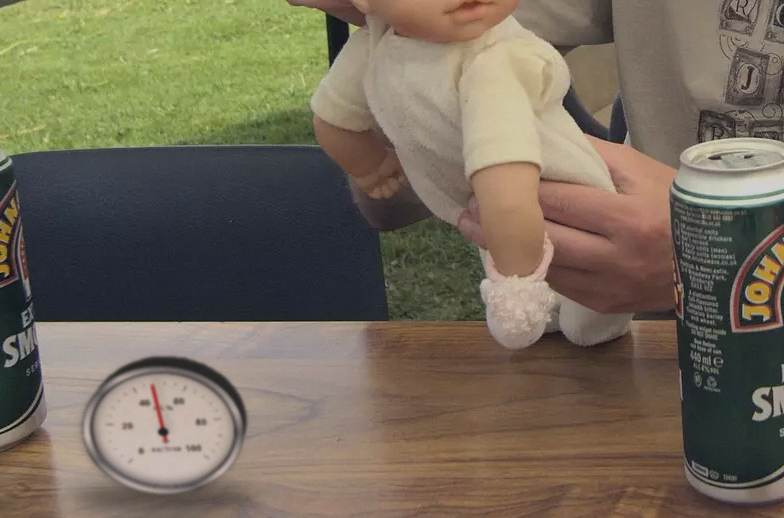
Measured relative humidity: 48 %
